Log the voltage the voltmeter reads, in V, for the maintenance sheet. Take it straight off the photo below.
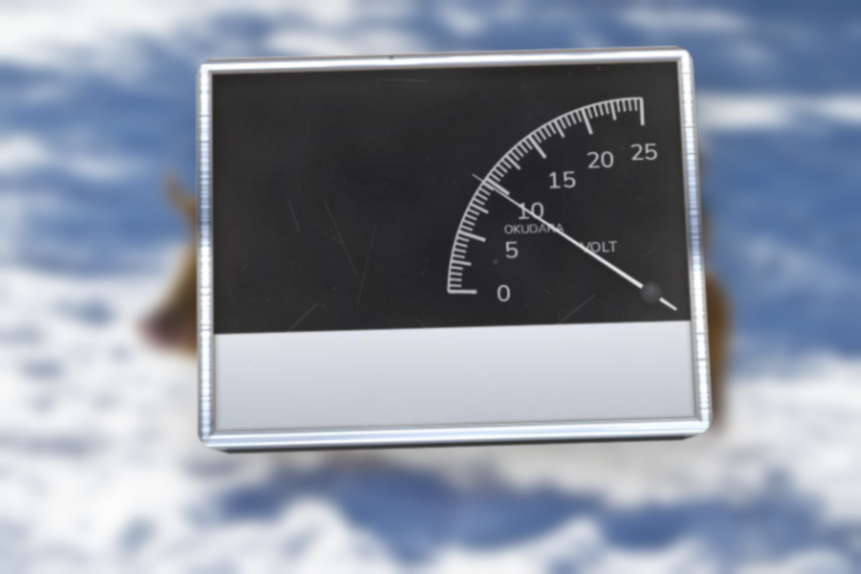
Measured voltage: 9.5 V
